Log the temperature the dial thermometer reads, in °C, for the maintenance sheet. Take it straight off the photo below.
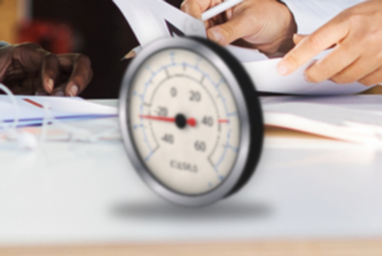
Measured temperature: -25 °C
